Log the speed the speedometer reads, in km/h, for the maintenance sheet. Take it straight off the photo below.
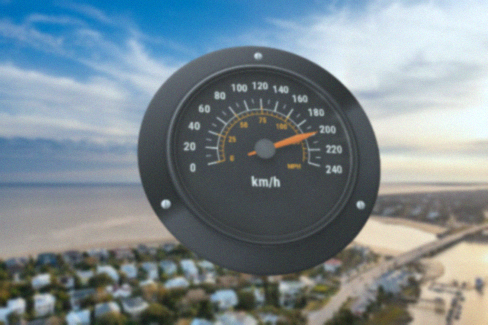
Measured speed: 200 km/h
